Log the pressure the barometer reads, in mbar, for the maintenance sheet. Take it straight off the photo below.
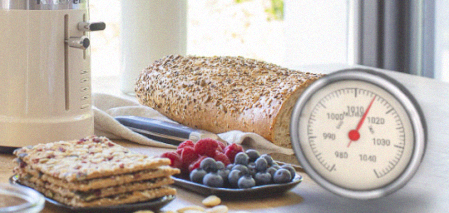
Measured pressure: 1015 mbar
